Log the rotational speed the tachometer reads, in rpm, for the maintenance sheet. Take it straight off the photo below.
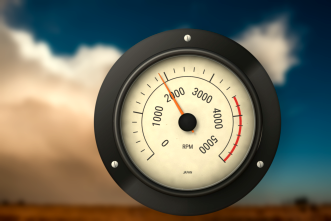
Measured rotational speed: 1900 rpm
